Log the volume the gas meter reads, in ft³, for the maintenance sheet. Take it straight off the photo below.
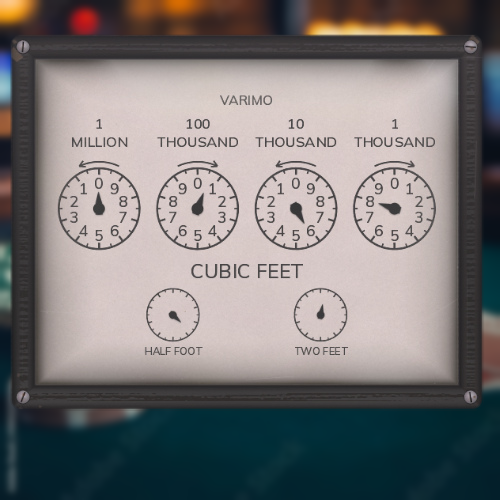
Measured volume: 5800 ft³
